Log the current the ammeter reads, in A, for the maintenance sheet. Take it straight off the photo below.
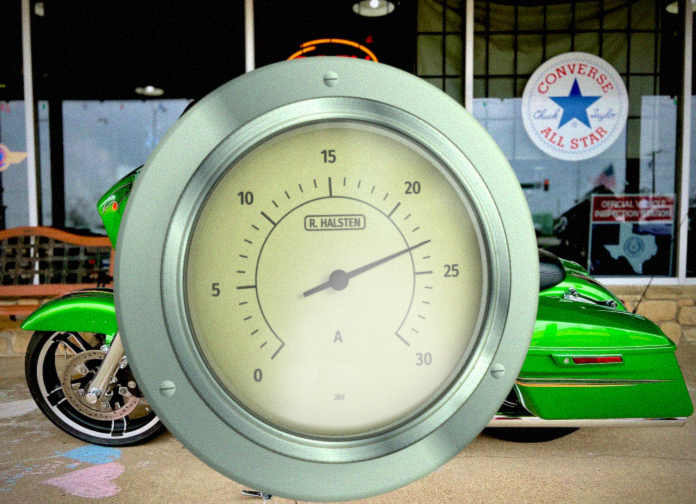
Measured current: 23 A
